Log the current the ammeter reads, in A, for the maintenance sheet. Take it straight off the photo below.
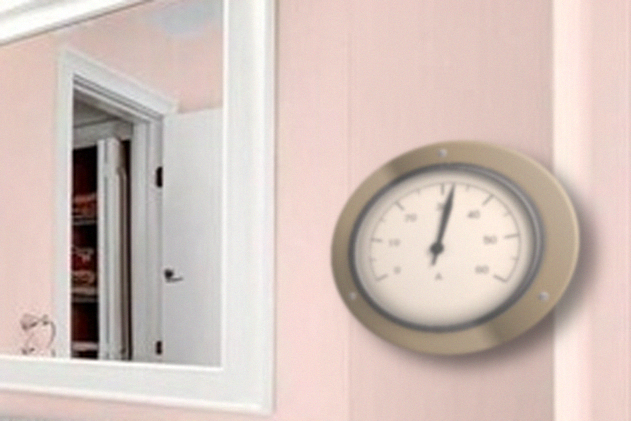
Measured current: 32.5 A
